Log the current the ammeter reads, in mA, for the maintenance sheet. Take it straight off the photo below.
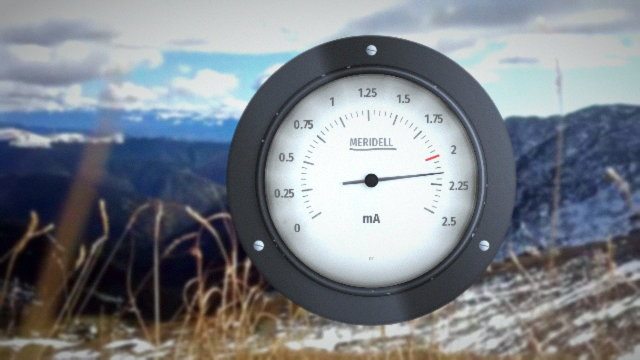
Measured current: 2.15 mA
